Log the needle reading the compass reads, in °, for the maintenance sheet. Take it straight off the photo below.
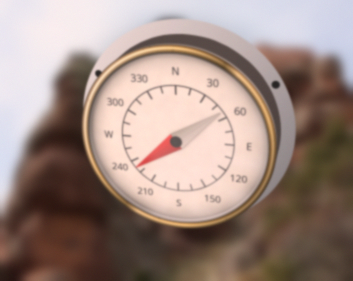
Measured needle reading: 232.5 °
